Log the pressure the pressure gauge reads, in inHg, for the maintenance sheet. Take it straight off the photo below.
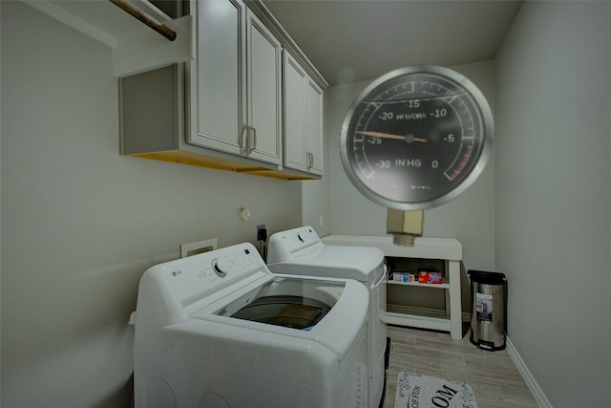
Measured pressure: -24 inHg
